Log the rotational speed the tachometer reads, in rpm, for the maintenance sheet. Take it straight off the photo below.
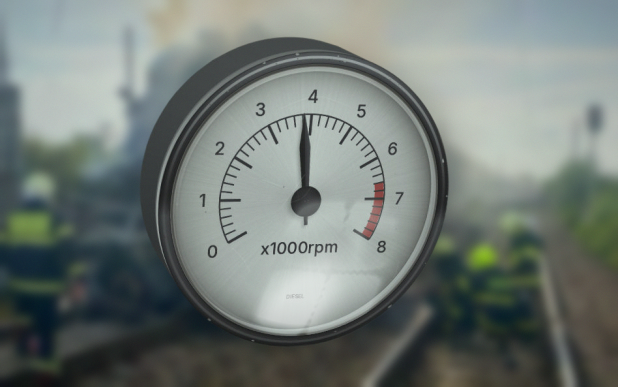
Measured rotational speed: 3800 rpm
